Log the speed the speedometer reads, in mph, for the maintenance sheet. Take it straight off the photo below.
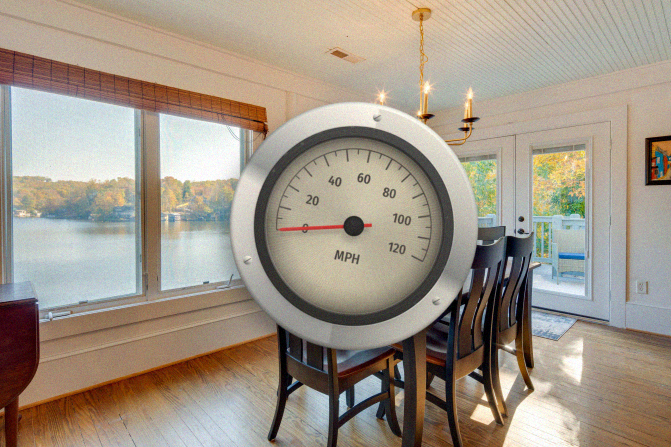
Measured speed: 0 mph
